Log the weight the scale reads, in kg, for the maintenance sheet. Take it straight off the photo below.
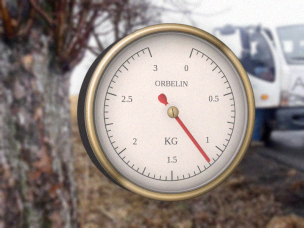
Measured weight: 1.15 kg
